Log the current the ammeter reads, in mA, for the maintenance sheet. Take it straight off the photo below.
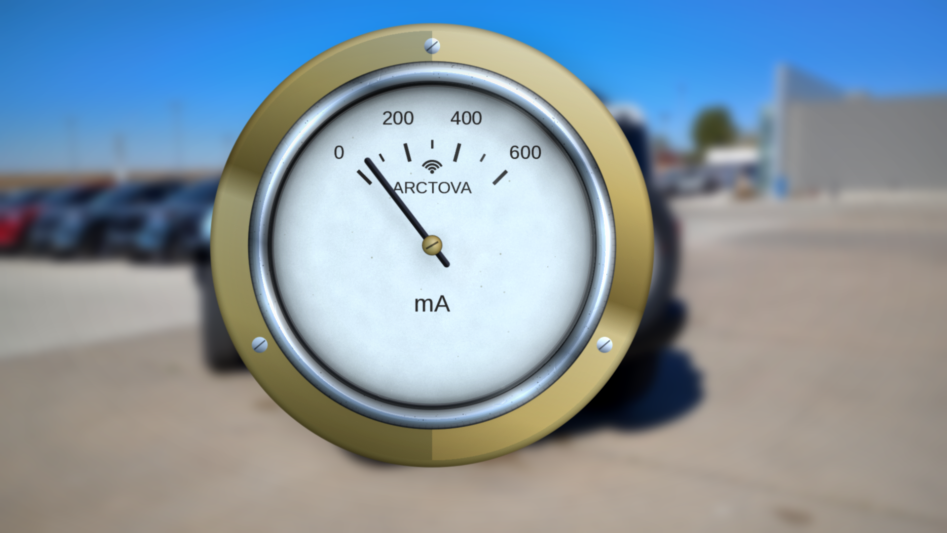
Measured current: 50 mA
